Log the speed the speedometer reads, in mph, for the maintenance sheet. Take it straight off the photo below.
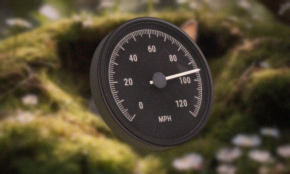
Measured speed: 95 mph
